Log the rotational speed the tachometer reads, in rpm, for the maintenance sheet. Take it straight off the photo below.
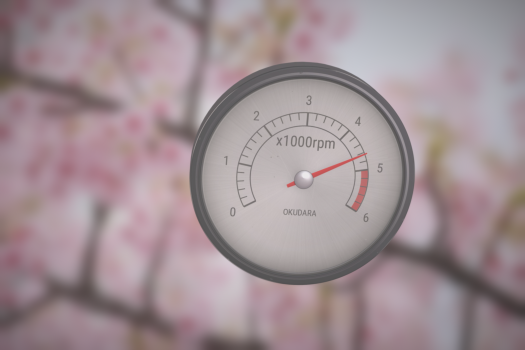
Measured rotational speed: 4600 rpm
